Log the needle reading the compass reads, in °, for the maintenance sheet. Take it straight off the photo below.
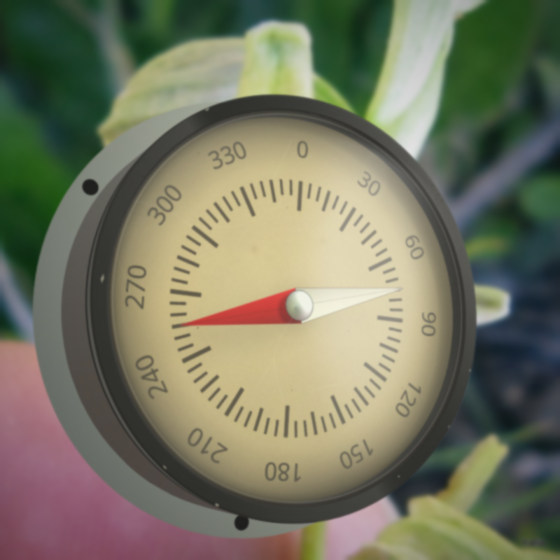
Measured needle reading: 255 °
